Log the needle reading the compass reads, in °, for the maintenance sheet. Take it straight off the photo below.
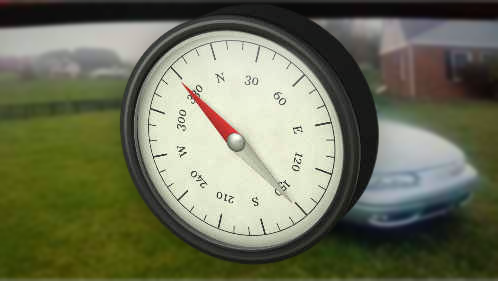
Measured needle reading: 330 °
